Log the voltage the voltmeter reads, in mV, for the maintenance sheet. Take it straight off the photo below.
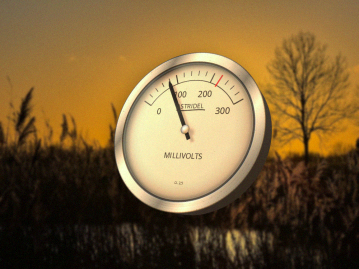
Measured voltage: 80 mV
